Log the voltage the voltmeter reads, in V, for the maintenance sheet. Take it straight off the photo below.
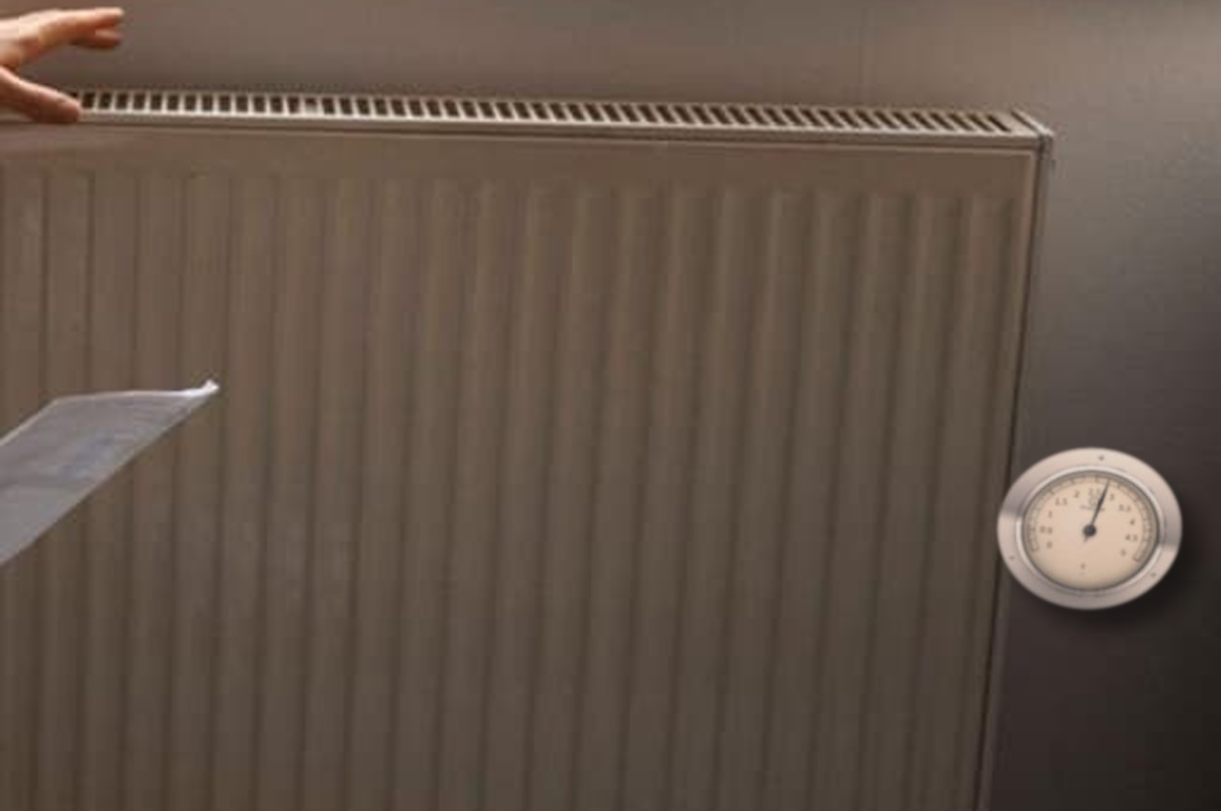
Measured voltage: 2.75 V
